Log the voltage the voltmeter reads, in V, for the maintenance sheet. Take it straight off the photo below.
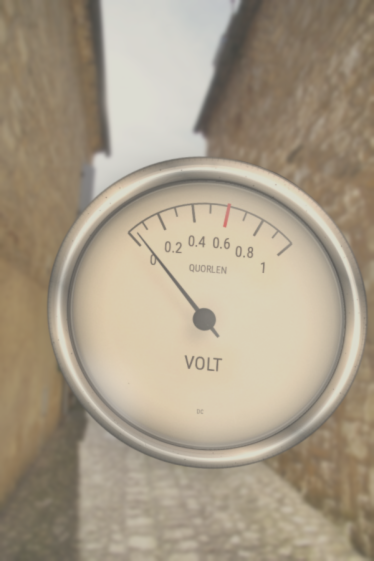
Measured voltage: 0.05 V
